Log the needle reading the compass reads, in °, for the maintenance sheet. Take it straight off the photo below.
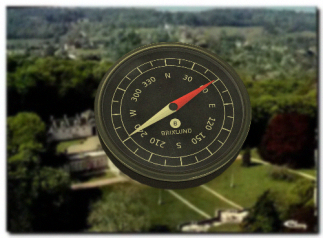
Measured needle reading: 60 °
